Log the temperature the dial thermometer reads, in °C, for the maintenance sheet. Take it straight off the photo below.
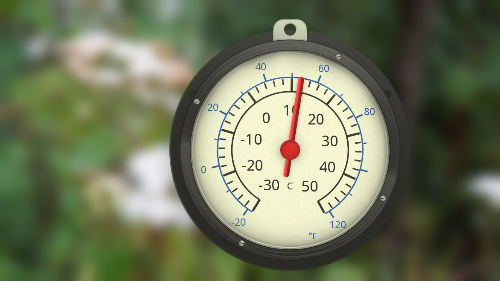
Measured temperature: 12 °C
